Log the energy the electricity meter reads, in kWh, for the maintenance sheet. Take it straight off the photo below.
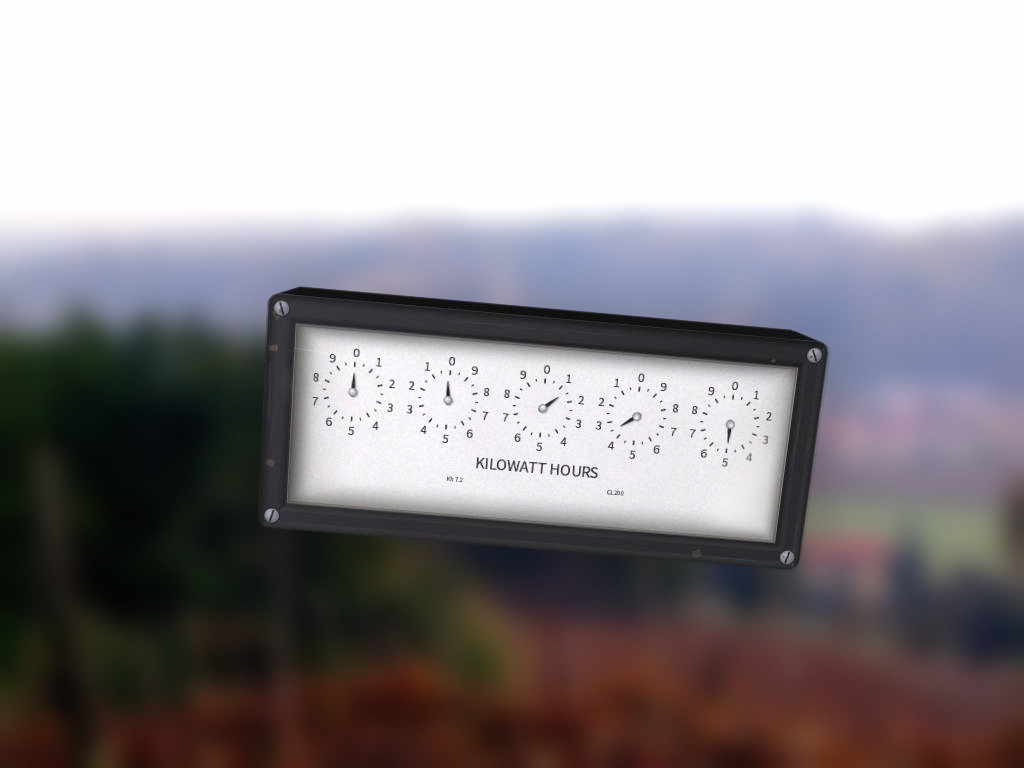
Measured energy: 135 kWh
